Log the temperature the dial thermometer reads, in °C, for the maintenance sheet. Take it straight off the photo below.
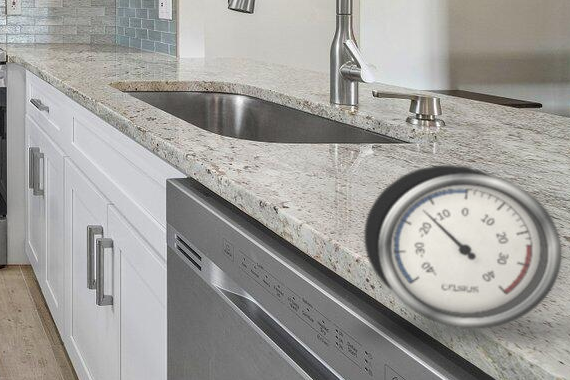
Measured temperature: -14 °C
